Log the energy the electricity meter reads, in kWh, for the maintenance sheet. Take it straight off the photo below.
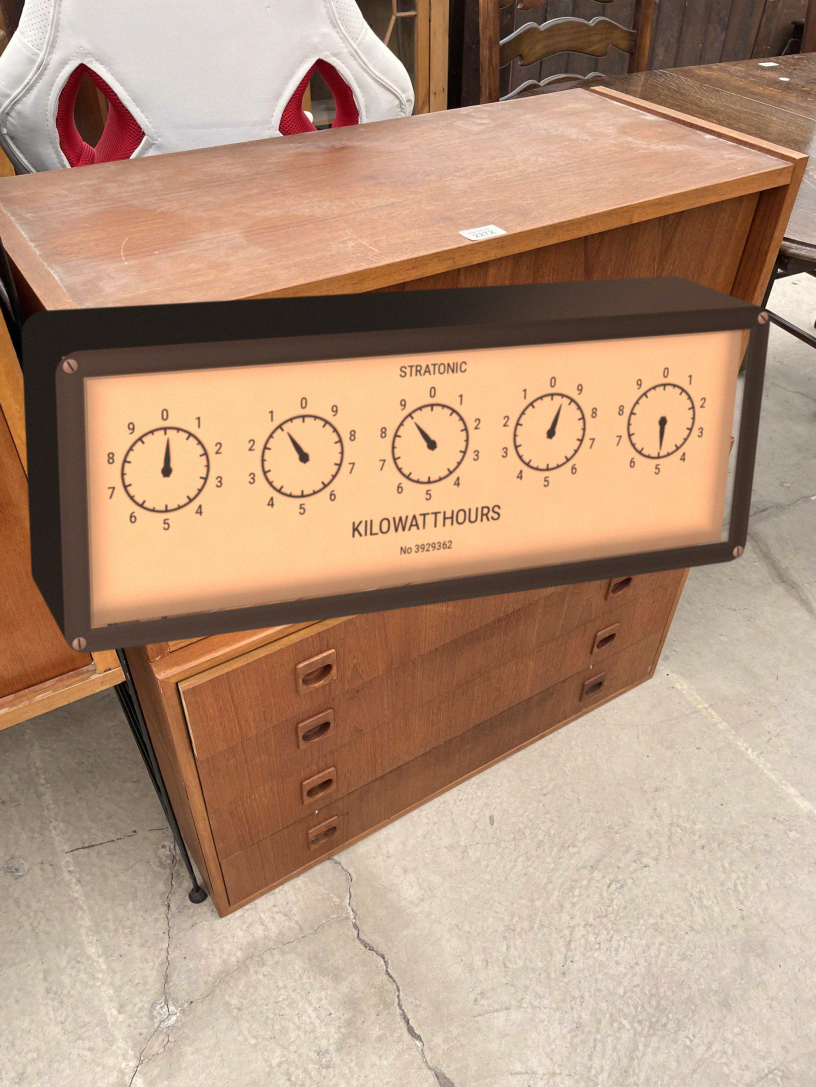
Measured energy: 895 kWh
